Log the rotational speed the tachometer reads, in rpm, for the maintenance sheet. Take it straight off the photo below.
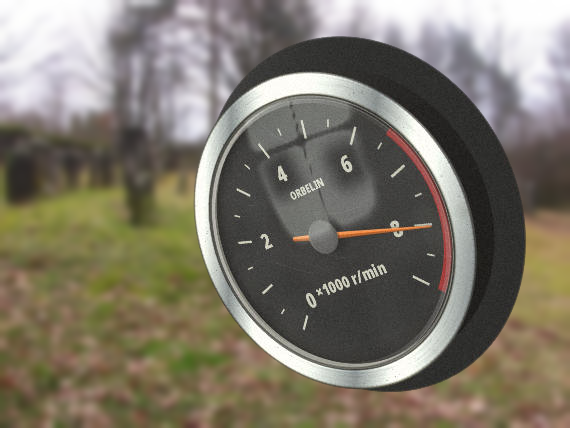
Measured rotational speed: 8000 rpm
